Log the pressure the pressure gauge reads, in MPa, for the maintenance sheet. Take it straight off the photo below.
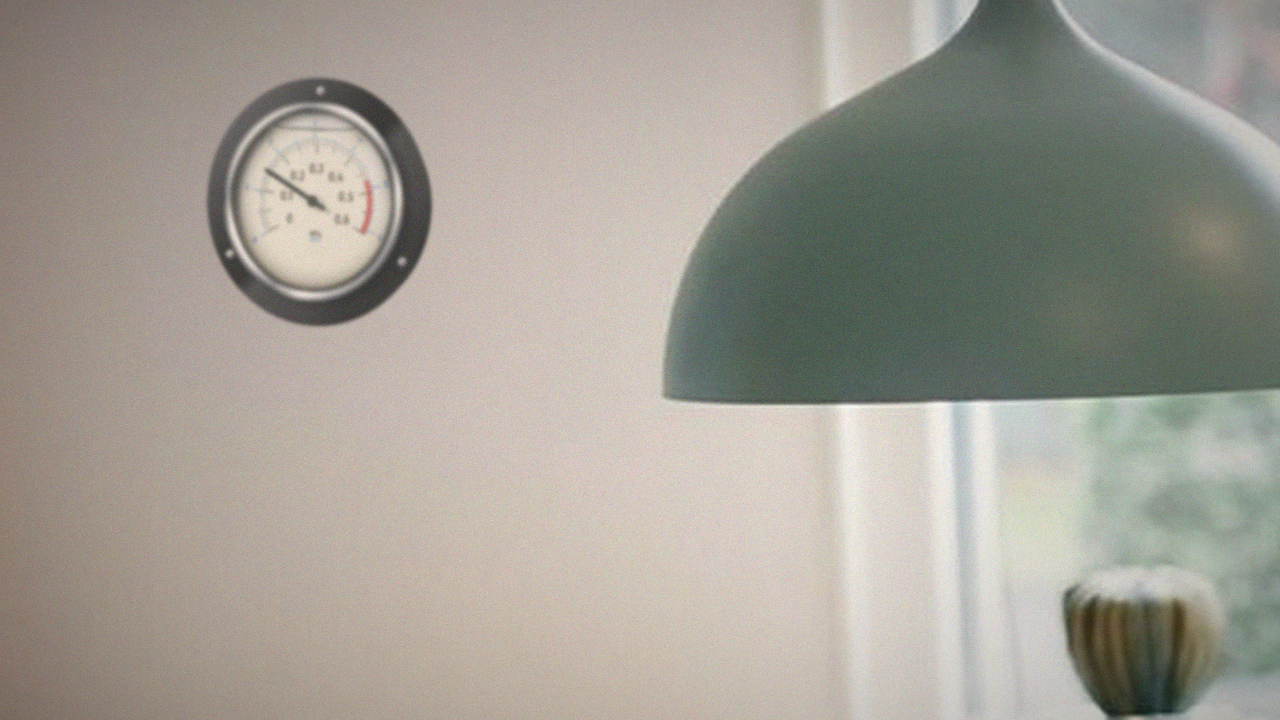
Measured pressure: 0.15 MPa
